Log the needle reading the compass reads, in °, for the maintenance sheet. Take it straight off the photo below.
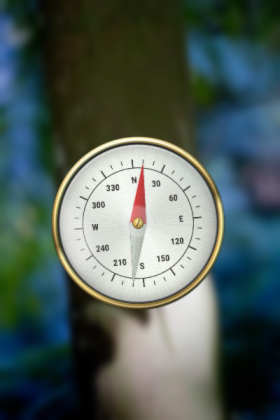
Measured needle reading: 10 °
